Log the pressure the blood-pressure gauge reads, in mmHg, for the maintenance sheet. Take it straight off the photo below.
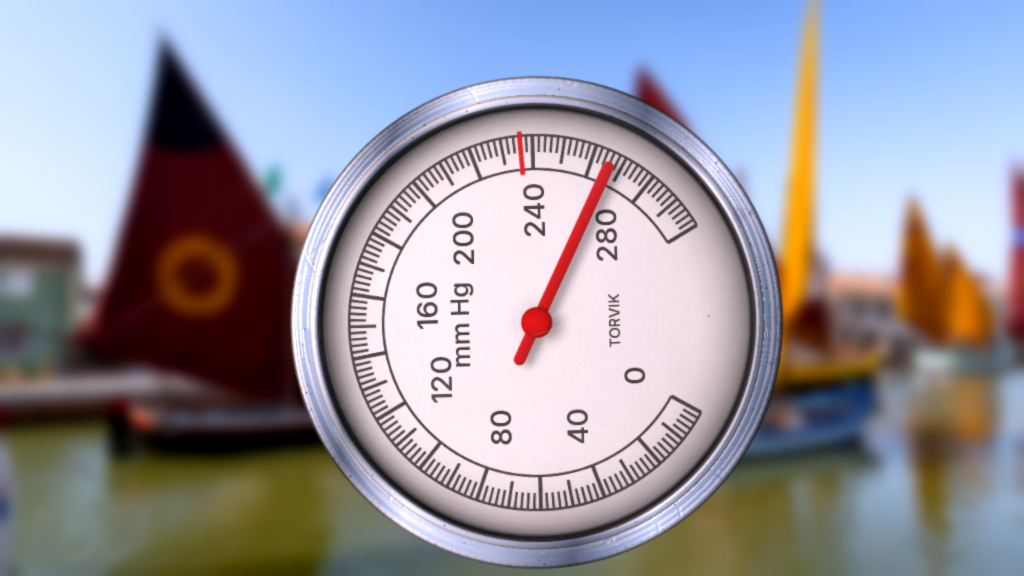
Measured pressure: 266 mmHg
